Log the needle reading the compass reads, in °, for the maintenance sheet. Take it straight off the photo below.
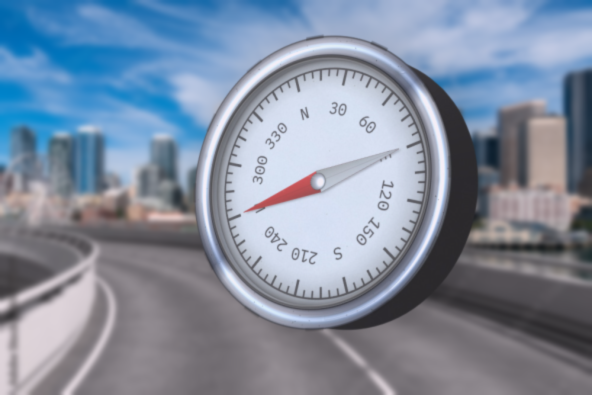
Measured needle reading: 270 °
